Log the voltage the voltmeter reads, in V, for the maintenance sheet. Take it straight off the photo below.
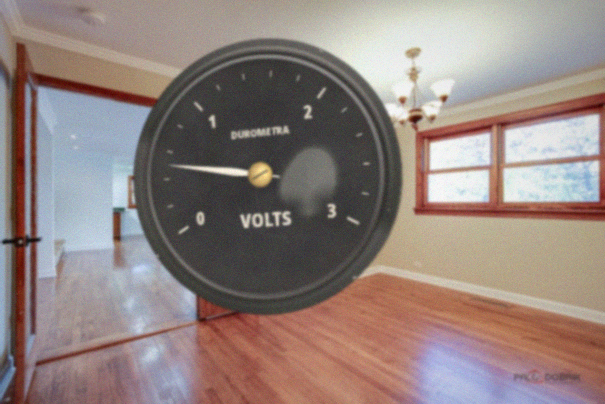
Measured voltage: 0.5 V
